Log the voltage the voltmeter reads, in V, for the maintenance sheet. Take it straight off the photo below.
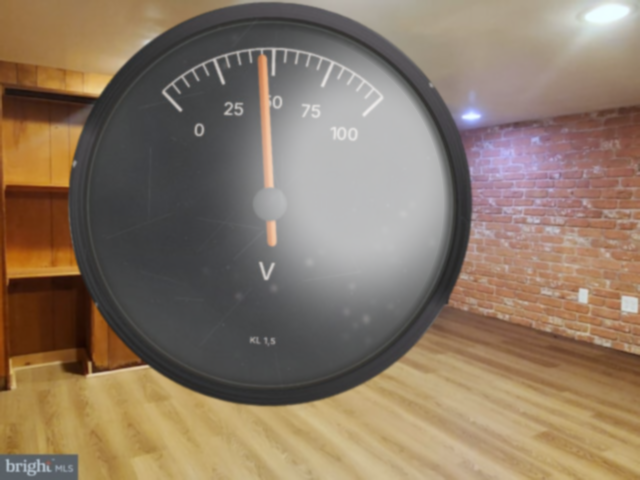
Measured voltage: 45 V
